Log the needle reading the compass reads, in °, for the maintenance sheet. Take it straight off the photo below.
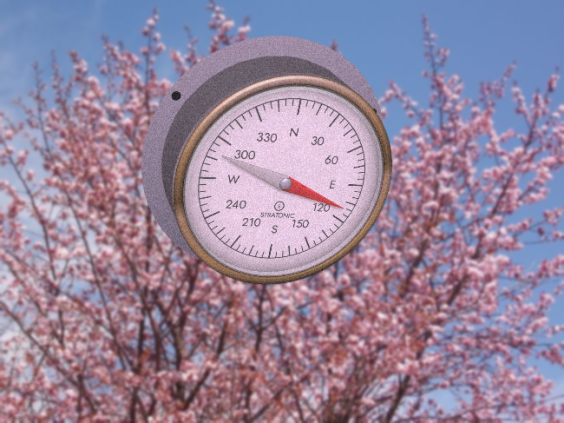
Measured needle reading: 110 °
